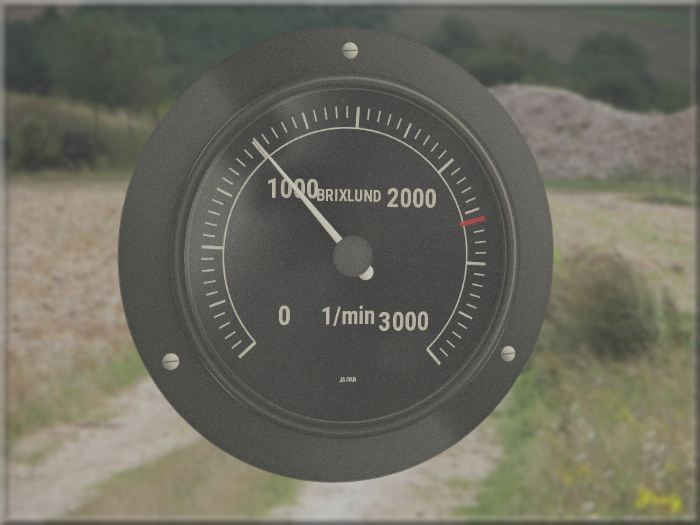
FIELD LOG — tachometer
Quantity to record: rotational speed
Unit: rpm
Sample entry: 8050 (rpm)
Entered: 1000 (rpm)
